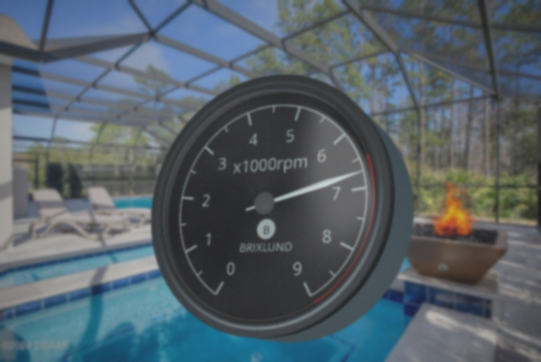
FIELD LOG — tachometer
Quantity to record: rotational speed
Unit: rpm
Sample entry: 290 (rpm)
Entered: 6750 (rpm)
